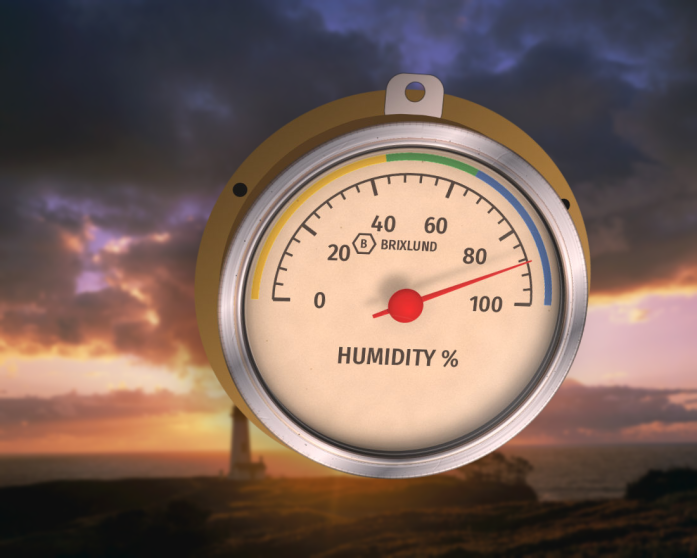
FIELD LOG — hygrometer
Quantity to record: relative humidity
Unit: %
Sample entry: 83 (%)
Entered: 88 (%)
